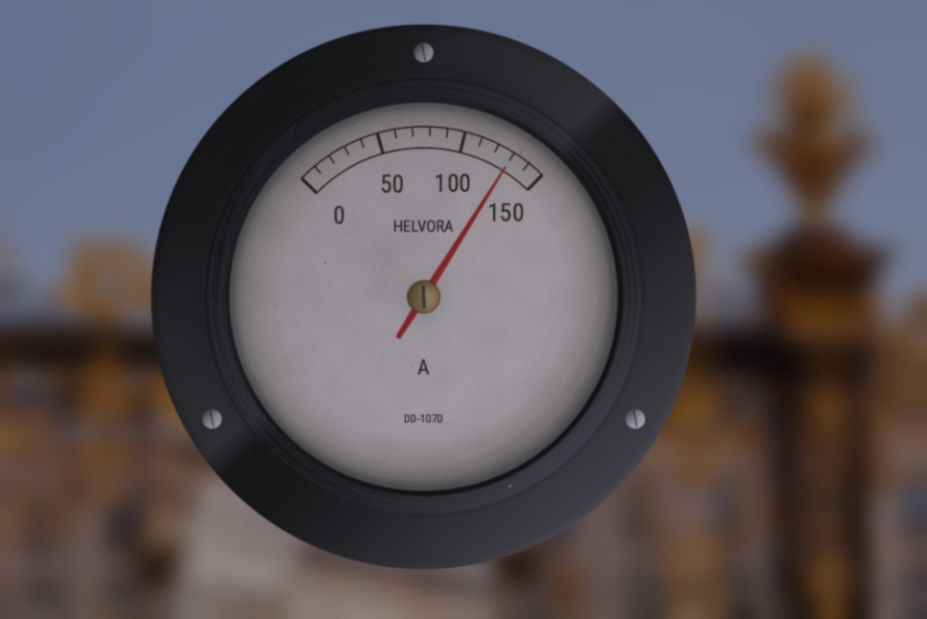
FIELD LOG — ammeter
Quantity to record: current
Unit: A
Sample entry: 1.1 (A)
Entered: 130 (A)
